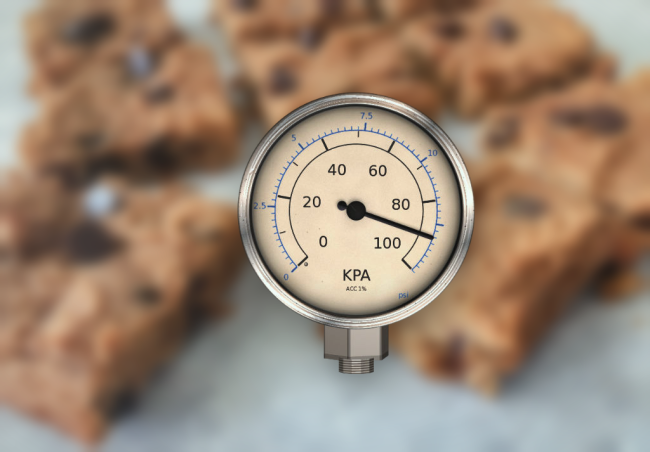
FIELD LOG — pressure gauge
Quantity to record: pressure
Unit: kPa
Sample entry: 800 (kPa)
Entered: 90 (kPa)
